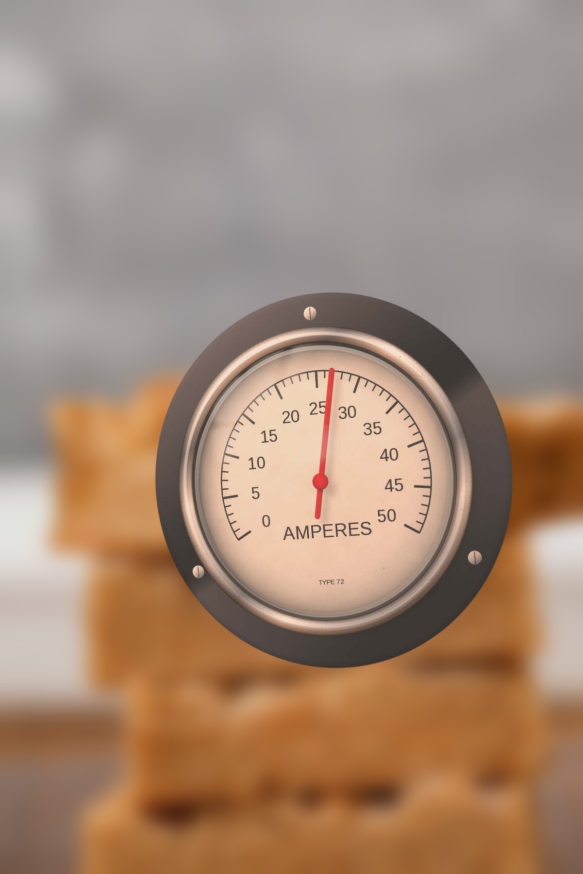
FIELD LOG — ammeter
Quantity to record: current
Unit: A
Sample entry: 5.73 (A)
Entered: 27 (A)
